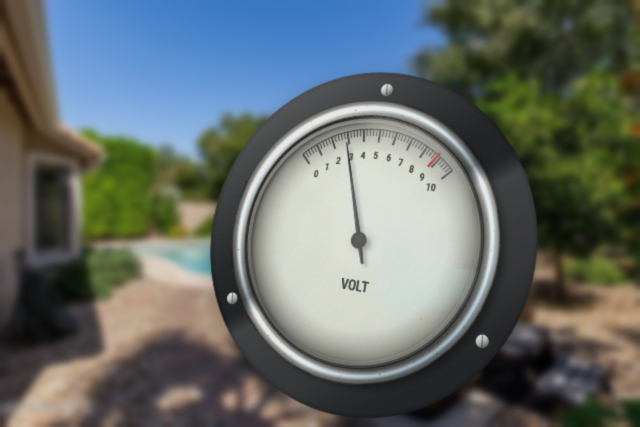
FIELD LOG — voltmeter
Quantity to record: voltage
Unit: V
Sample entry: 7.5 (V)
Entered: 3 (V)
